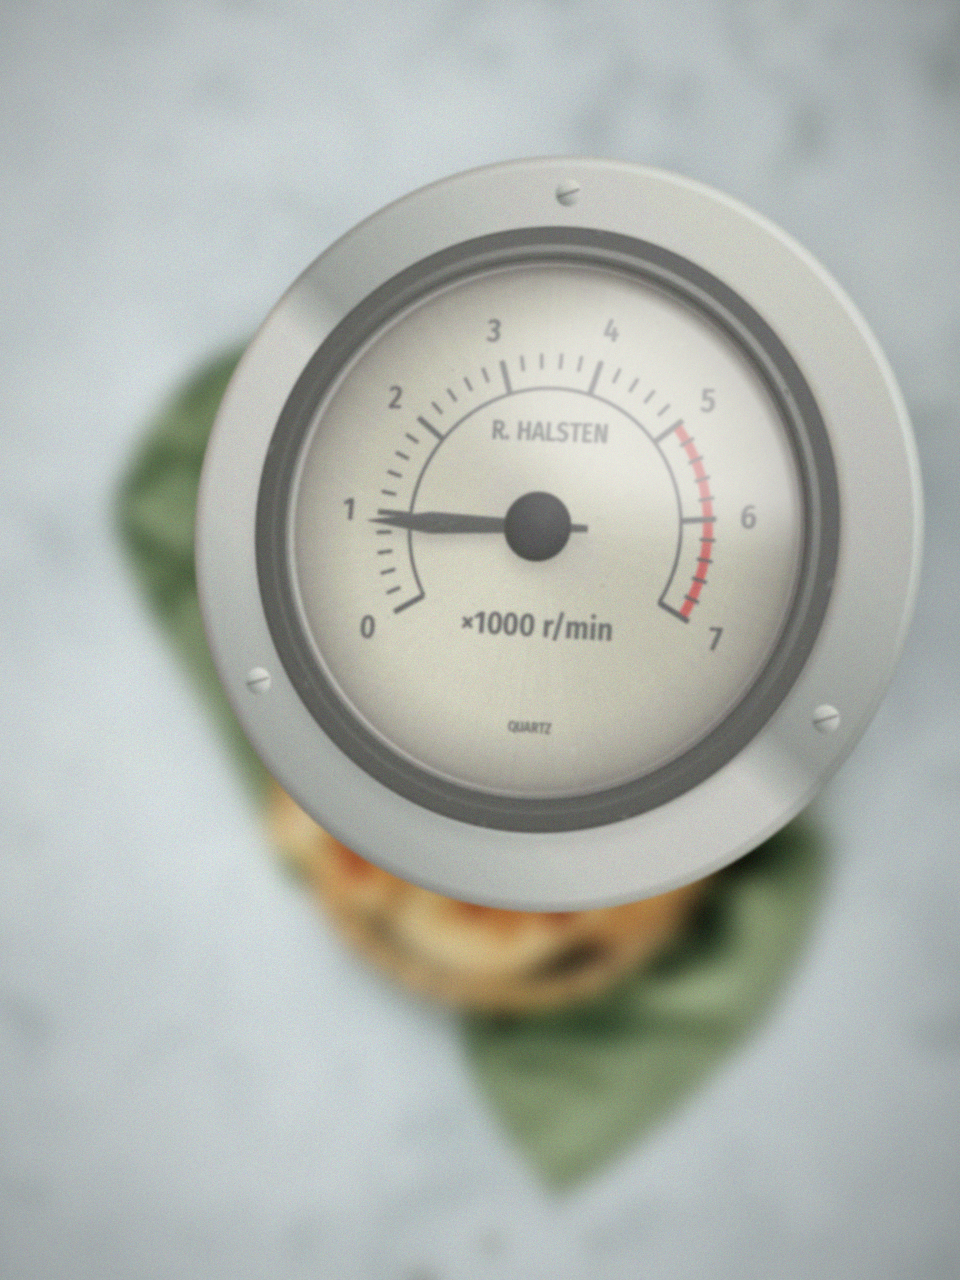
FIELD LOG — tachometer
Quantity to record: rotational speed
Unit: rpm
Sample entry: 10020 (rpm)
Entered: 900 (rpm)
